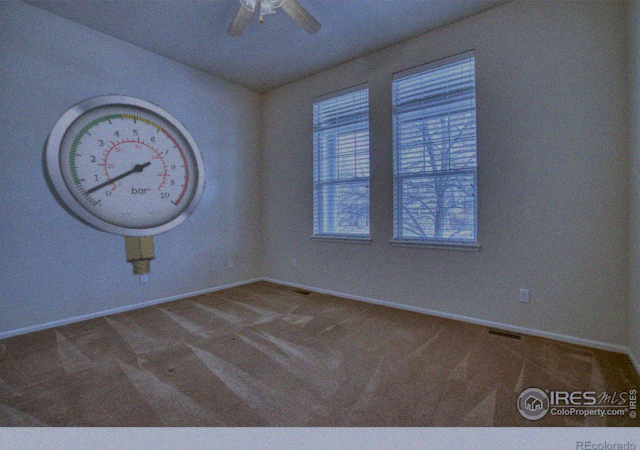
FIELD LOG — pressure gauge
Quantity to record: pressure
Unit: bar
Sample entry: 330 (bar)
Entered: 0.5 (bar)
